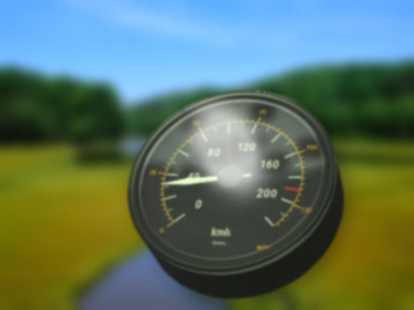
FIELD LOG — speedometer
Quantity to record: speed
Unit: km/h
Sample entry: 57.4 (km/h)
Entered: 30 (km/h)
